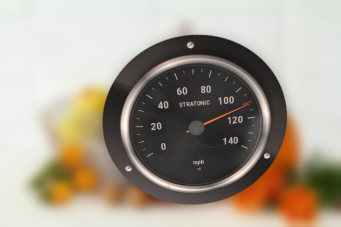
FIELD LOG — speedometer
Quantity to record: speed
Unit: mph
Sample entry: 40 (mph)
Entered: 110 (mph)
